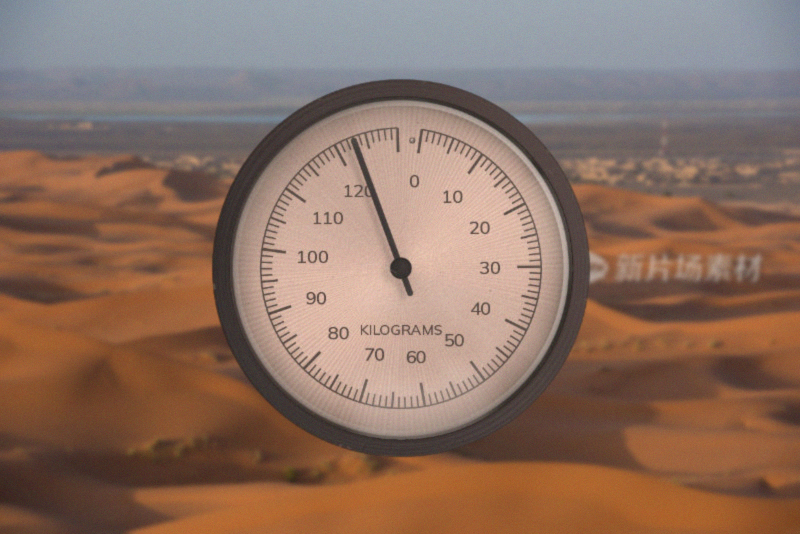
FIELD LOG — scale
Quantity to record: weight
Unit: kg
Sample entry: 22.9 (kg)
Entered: 123 (kg)
